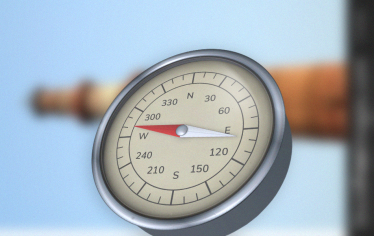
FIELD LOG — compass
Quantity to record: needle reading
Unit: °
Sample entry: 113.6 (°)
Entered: 280 (°)
